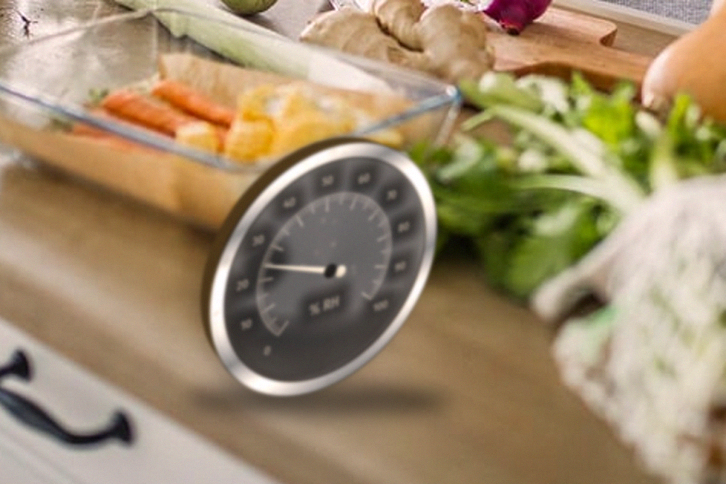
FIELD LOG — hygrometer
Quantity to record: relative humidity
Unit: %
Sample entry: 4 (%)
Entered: 25 (%)
